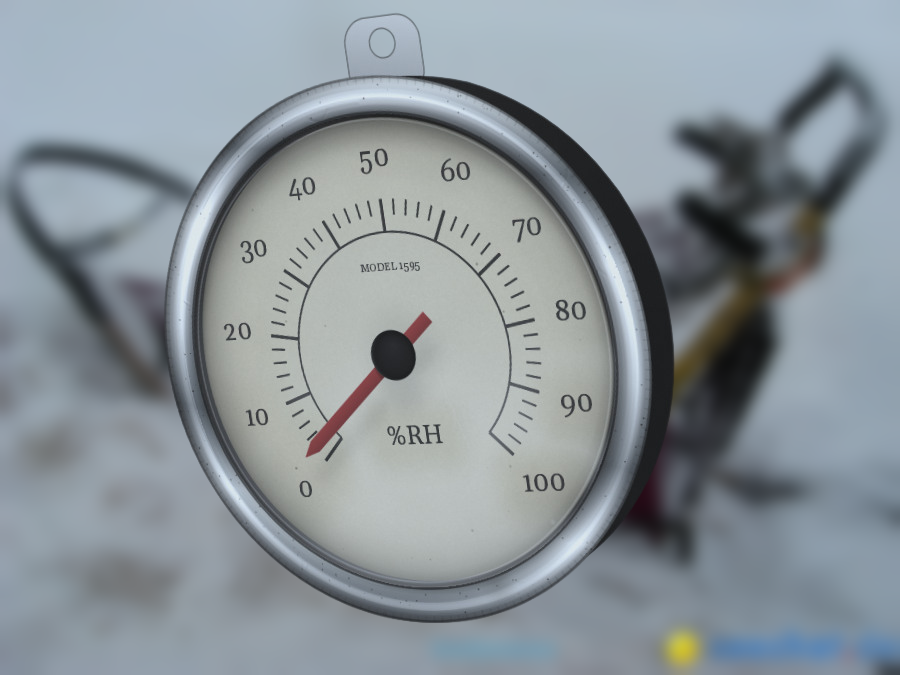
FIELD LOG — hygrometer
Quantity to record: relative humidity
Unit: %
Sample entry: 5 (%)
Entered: 2 (%)
